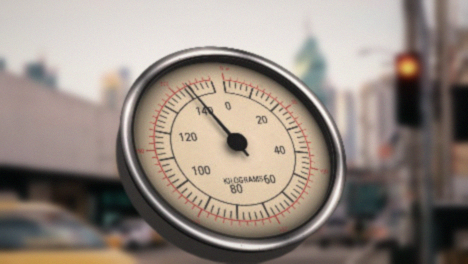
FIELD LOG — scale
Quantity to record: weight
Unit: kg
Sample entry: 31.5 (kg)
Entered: 140 (kg)
